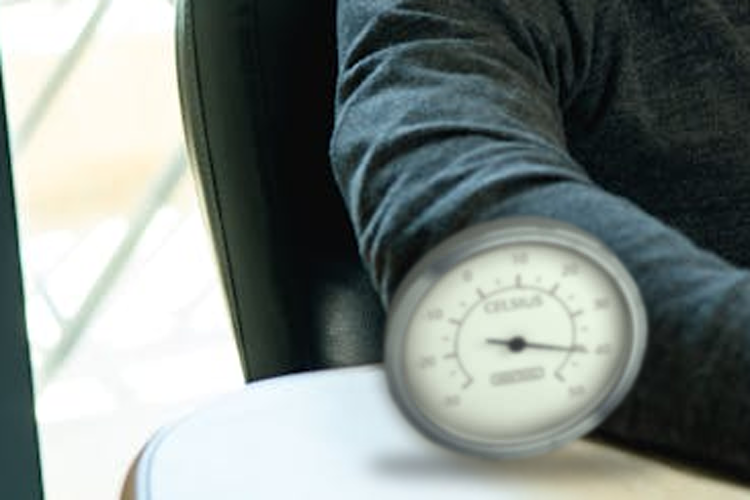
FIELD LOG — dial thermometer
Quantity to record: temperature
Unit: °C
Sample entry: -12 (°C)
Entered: 40 (°C)
